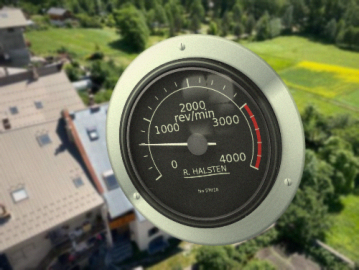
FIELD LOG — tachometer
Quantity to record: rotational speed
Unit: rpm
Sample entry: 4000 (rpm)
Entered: 600 (rpm)
